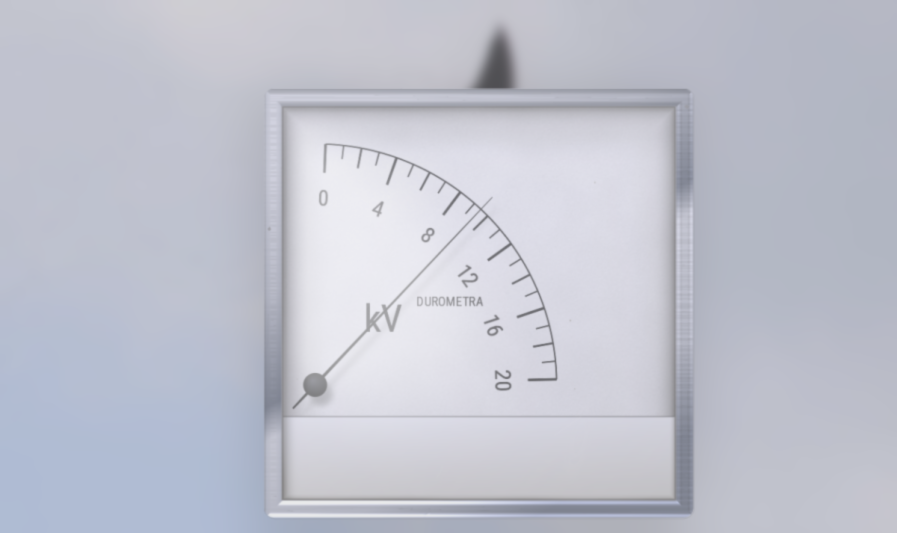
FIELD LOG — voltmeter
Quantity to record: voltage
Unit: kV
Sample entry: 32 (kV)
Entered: 9.5 (kV)
